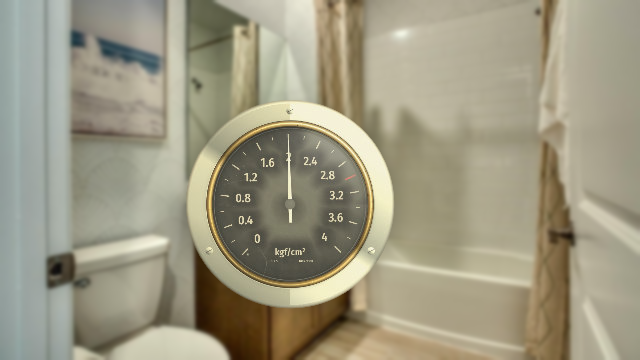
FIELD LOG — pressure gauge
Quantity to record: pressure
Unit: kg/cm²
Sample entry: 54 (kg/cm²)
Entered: 2 (kg/cm²)
